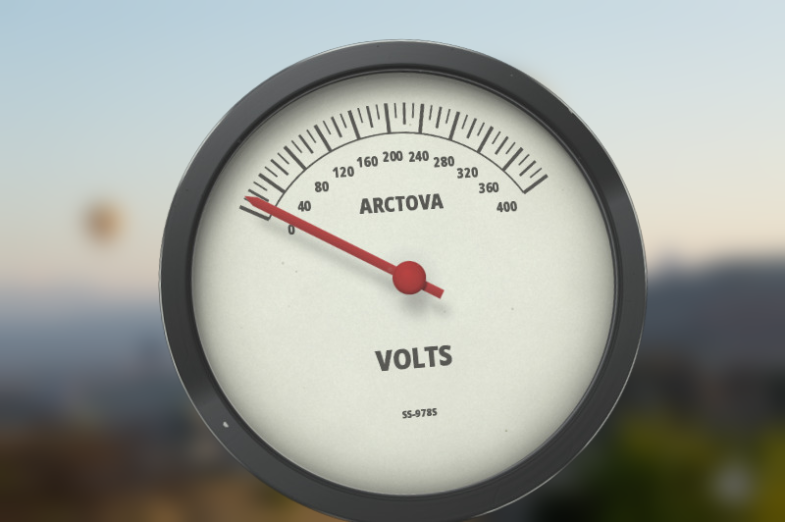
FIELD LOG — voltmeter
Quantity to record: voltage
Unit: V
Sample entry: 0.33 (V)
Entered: 10 (V)
